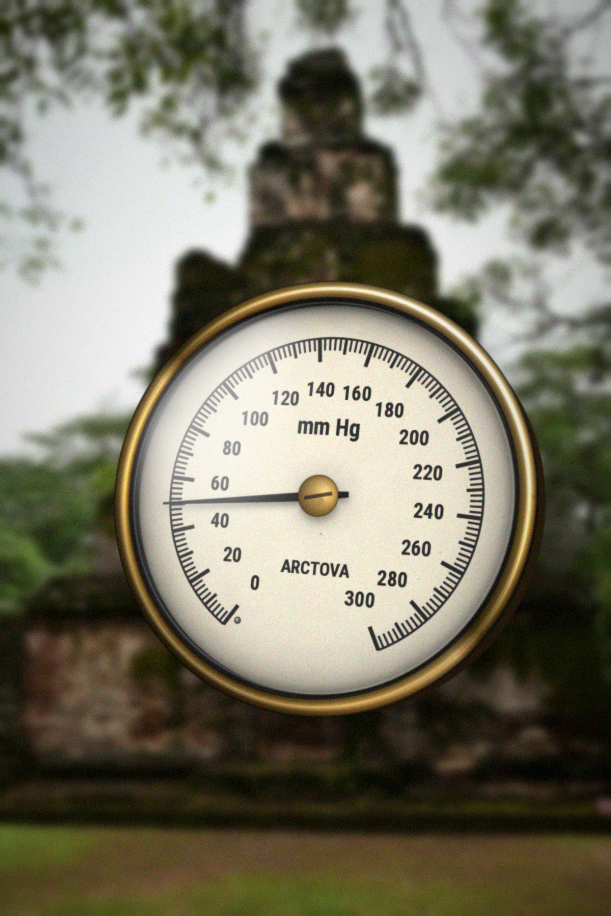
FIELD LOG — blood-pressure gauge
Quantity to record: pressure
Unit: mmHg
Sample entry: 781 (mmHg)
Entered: 50 (mmHg)
